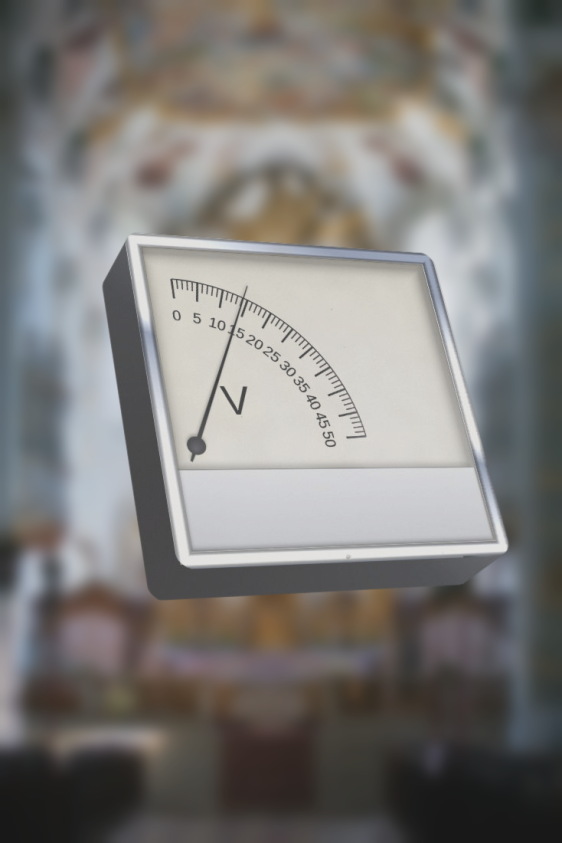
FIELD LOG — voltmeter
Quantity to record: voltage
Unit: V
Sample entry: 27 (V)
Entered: 14 (V)
